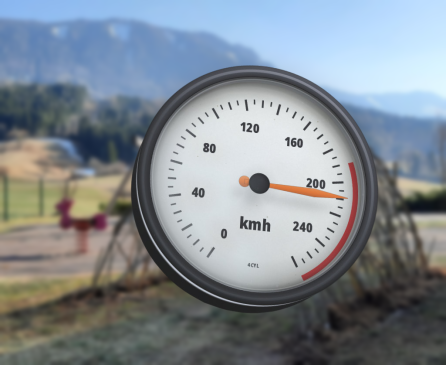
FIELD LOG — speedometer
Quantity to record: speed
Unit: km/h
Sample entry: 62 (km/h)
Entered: 210 (km/h)
